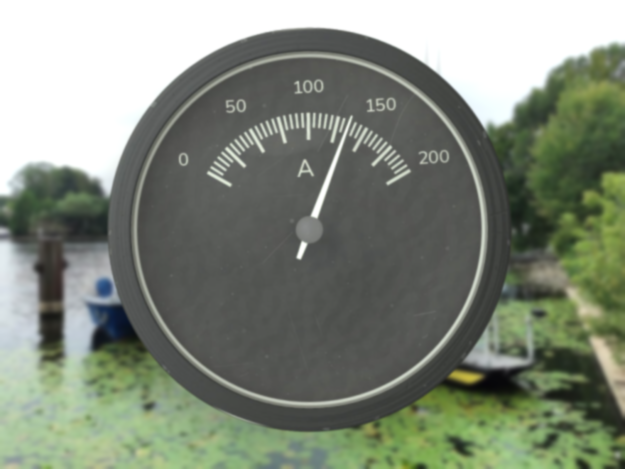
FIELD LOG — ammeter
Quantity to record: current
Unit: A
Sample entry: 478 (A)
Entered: 135 (A)
